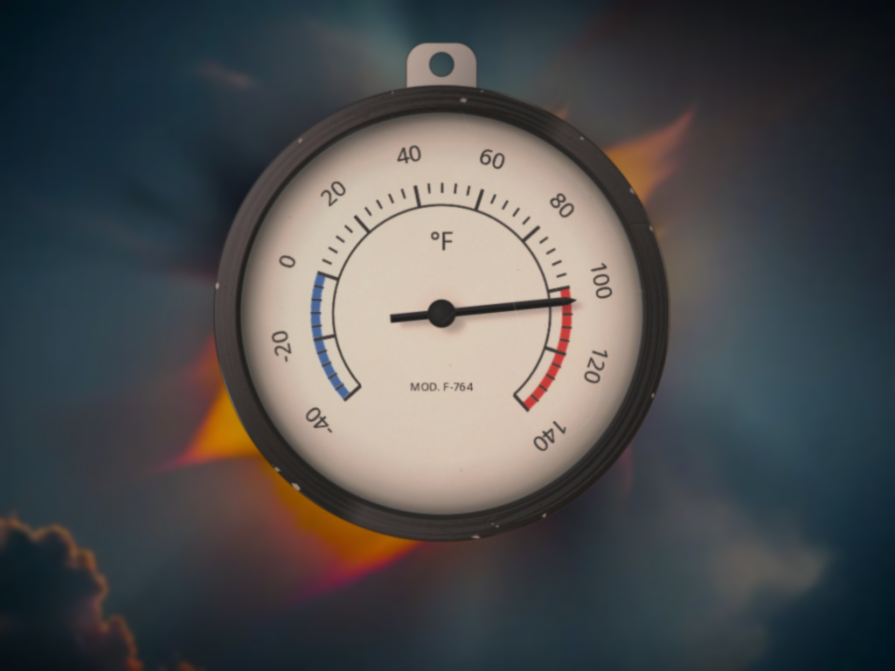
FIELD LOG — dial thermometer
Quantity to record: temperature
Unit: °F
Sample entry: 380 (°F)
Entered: 104 (°F)
